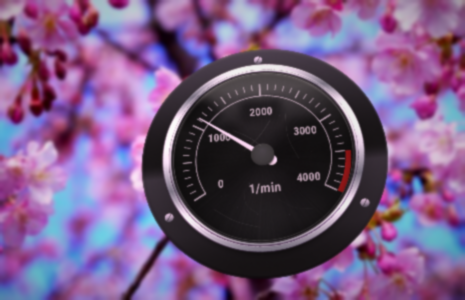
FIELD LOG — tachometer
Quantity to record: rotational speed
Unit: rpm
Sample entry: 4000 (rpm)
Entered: 1100 (rpm)
